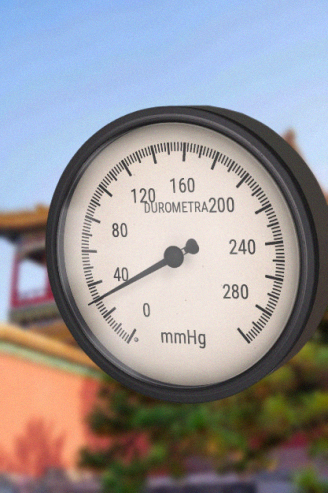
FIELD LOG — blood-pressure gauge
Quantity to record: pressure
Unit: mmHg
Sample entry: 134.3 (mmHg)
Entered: 30 (mmHg)
